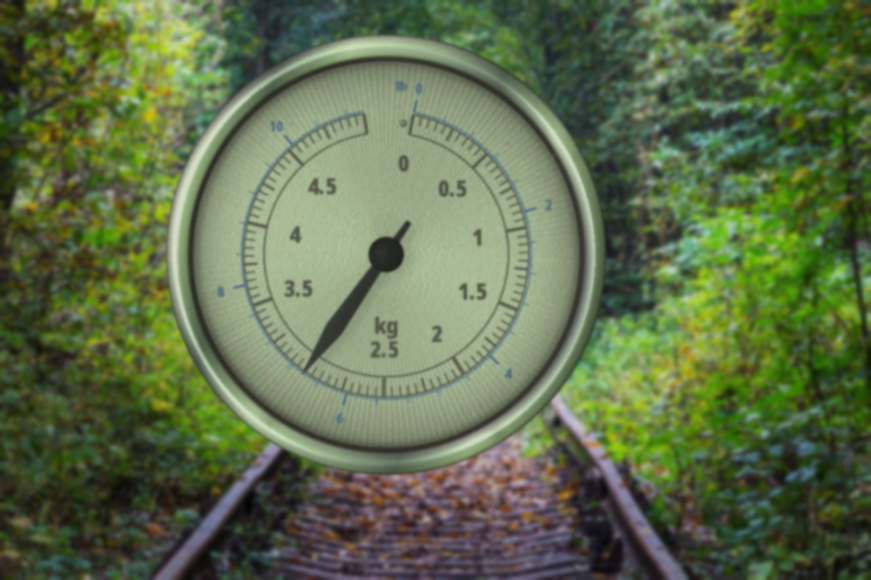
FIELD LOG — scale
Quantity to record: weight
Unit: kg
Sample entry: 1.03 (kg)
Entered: 3 (kg)
